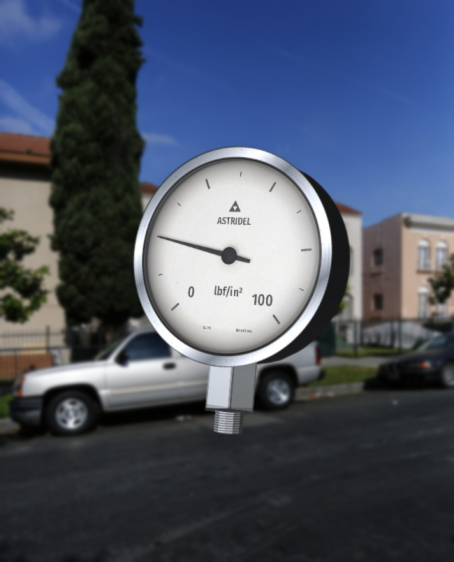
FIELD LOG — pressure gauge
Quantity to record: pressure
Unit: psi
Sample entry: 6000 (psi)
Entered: 20 (psi)
